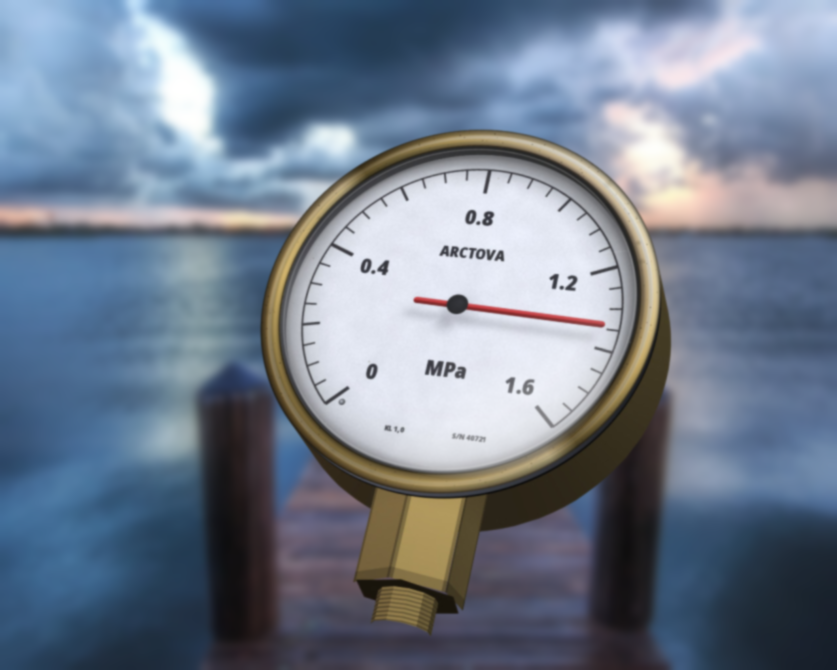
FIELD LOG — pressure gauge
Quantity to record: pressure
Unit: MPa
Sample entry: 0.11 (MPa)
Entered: 1.35 (MPa)
